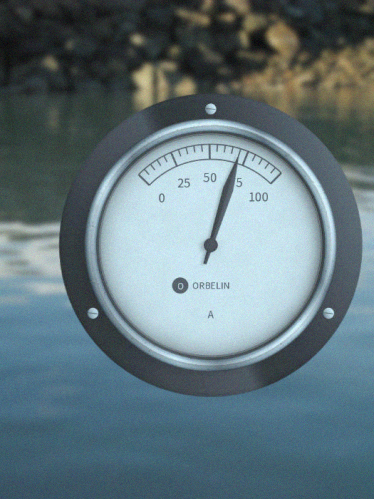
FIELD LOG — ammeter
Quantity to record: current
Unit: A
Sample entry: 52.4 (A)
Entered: 70 (A)
